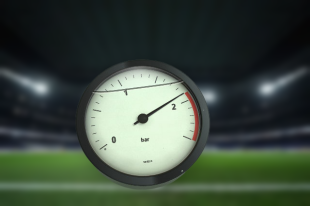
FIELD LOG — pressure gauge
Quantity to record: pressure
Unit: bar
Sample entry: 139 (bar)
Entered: 1.9 (bar)
